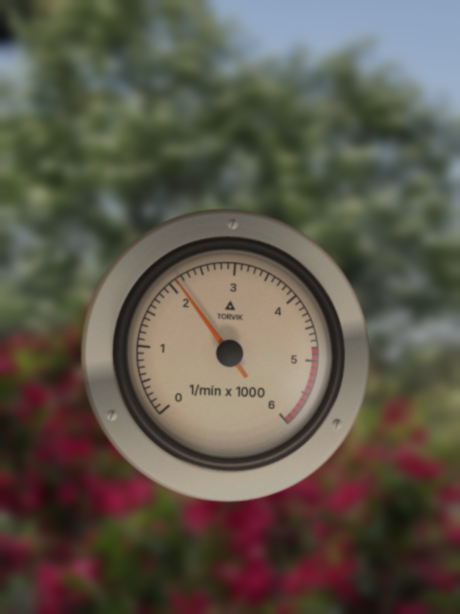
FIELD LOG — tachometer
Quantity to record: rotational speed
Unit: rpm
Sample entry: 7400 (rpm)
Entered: 2100 (rpm)
